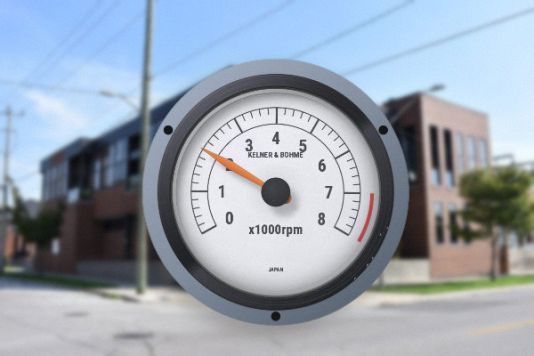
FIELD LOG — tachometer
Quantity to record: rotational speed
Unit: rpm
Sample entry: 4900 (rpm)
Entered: 2000 (rpm)
